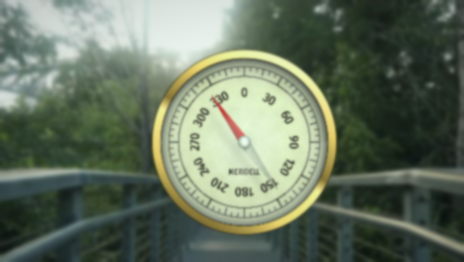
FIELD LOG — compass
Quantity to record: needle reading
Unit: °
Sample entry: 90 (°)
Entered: 325 (°)
